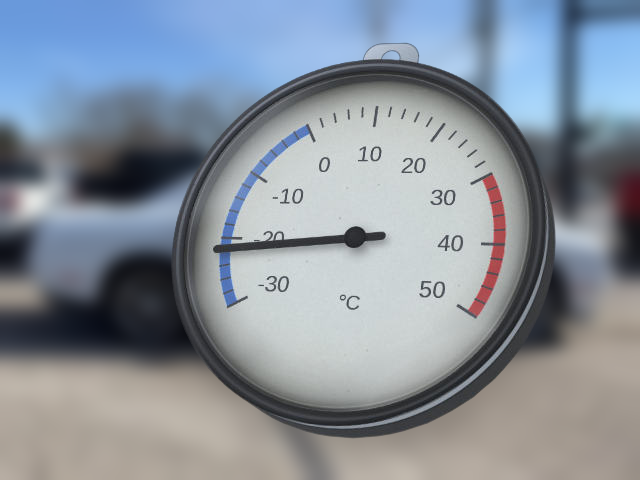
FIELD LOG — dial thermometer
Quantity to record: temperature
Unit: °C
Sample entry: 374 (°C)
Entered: -22 (°C)
